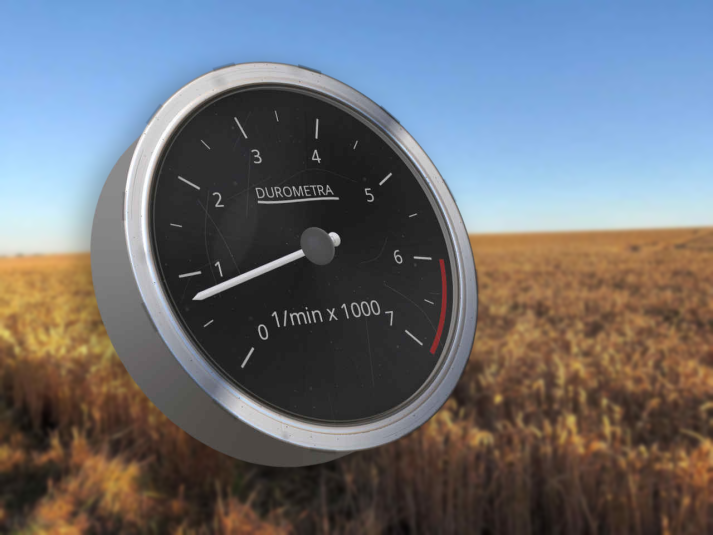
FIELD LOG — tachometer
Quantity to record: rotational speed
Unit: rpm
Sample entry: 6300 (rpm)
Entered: 750 (rpm)
